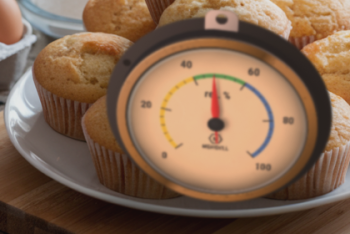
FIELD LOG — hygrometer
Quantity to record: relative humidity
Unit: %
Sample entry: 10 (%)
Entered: 48 (%)
